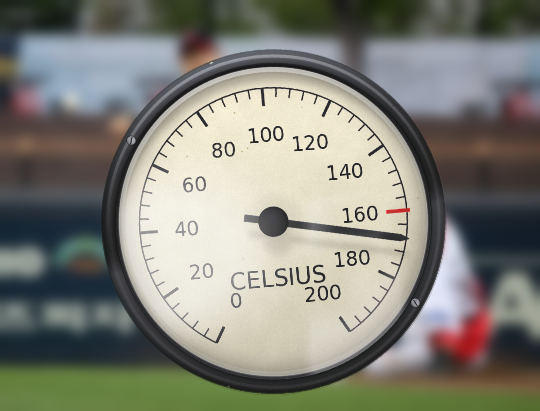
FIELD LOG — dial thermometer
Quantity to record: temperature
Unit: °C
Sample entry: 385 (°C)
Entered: 168 (°C)
